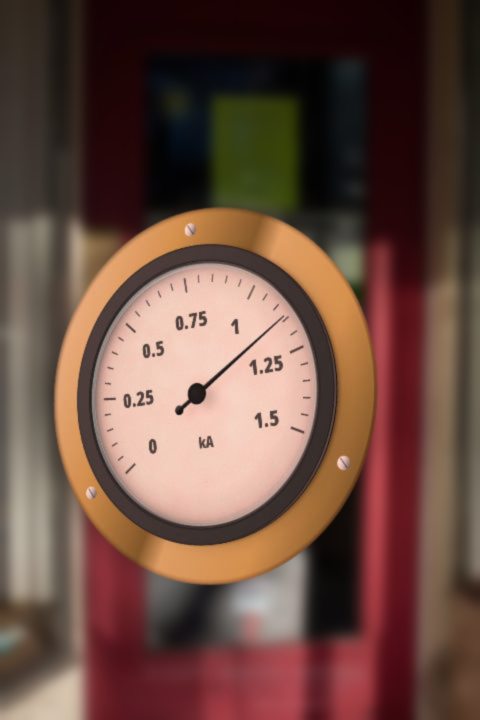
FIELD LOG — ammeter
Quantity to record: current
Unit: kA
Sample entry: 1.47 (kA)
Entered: 1.15 (kA)
